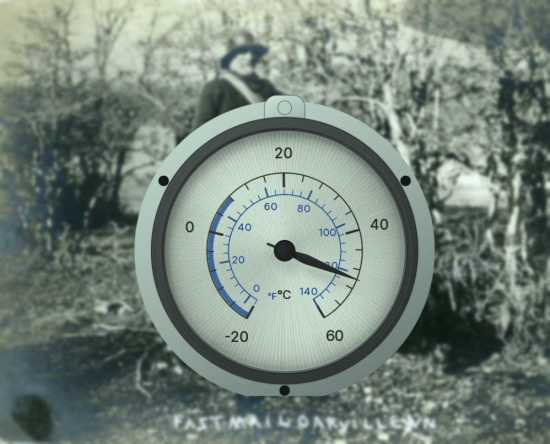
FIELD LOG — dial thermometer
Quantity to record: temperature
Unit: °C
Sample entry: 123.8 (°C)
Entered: 50 (°C)
